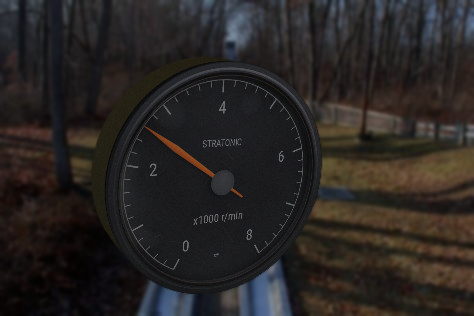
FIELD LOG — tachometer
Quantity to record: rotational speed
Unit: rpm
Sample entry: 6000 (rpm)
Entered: 2600 (rpm)
